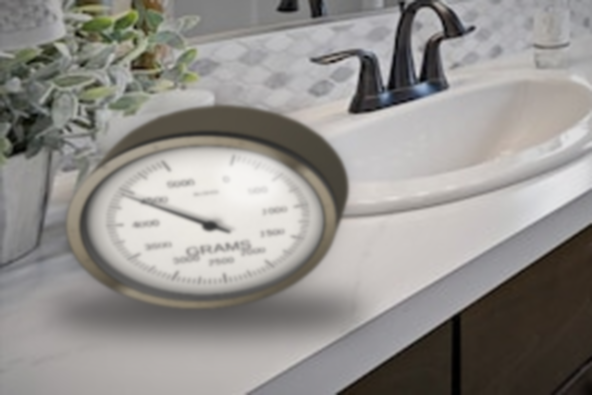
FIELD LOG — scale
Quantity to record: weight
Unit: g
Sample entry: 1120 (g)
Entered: 4500 (g)
